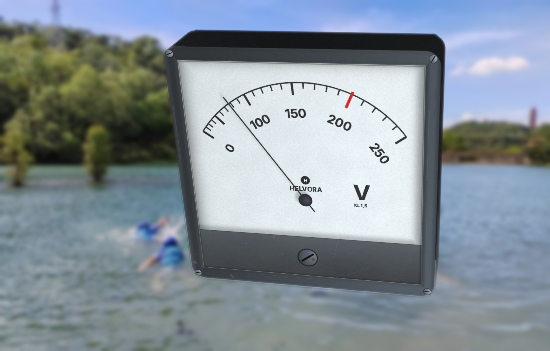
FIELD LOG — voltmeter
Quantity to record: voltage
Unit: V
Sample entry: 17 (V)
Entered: 80 (V)
